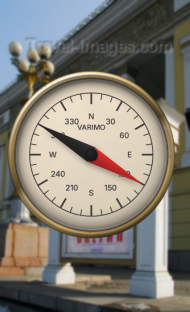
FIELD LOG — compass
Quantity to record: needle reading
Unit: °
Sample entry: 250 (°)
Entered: 120 (°)
